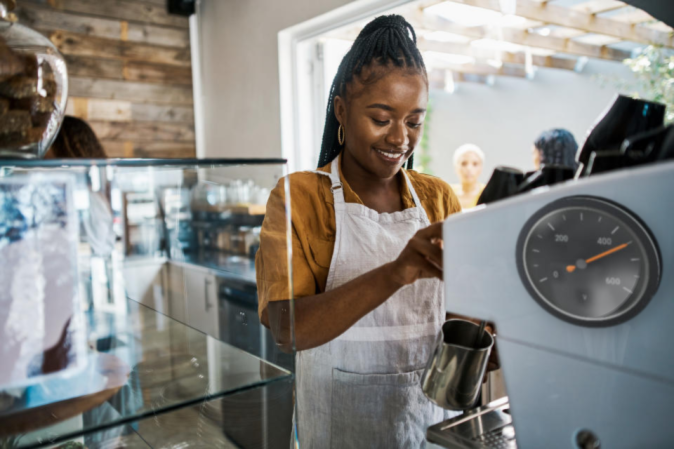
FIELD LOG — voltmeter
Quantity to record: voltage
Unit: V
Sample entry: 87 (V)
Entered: 450 (V)
